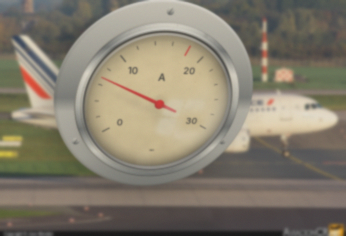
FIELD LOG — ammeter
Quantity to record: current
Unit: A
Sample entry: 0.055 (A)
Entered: 7 (A)
